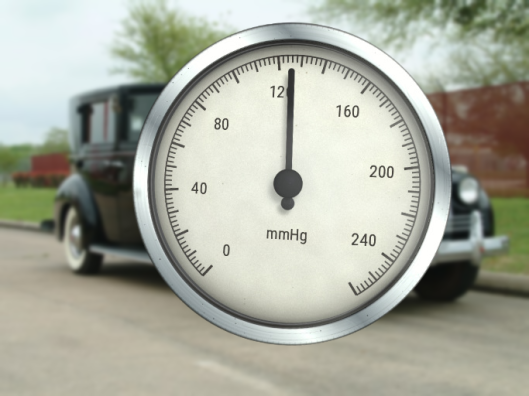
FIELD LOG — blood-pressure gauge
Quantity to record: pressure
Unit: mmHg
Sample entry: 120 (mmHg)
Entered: 126 (mmHg)
